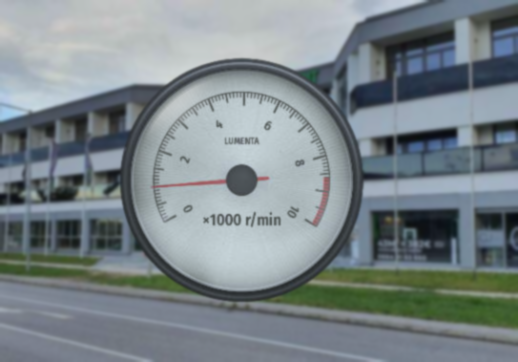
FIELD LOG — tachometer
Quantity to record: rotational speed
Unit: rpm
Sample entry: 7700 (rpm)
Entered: 1000 (rpm)
